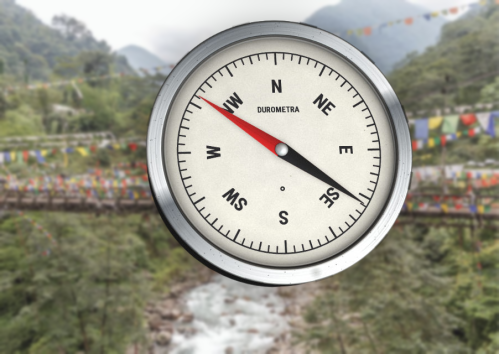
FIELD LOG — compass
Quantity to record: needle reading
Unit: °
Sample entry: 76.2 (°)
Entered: 305 (°)
